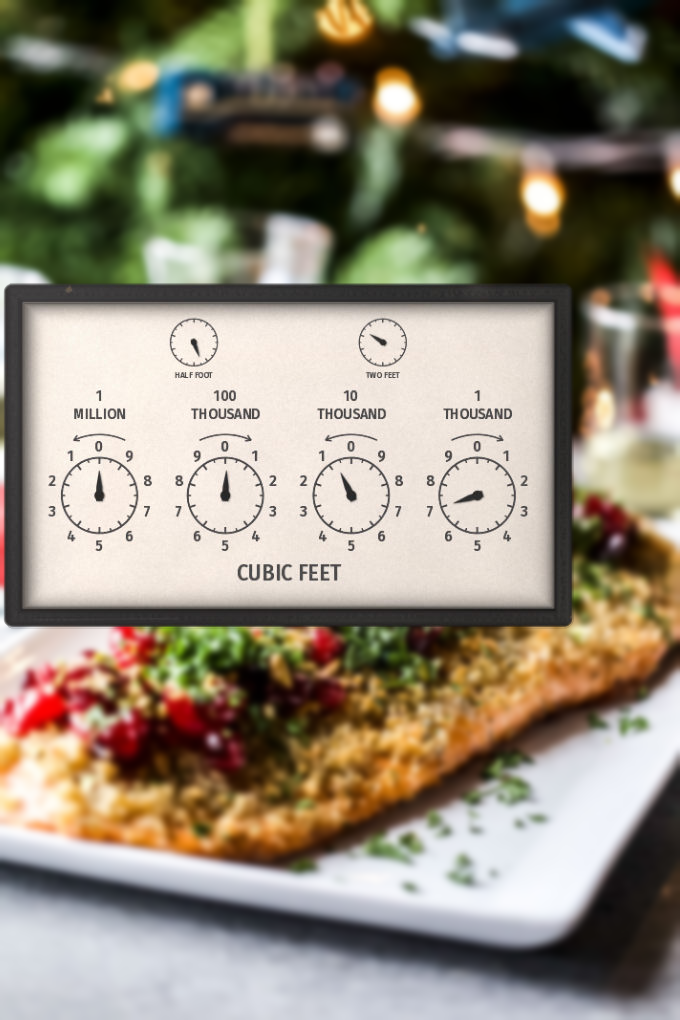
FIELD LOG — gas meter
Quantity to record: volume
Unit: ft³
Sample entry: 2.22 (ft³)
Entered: 700 (ft³)
